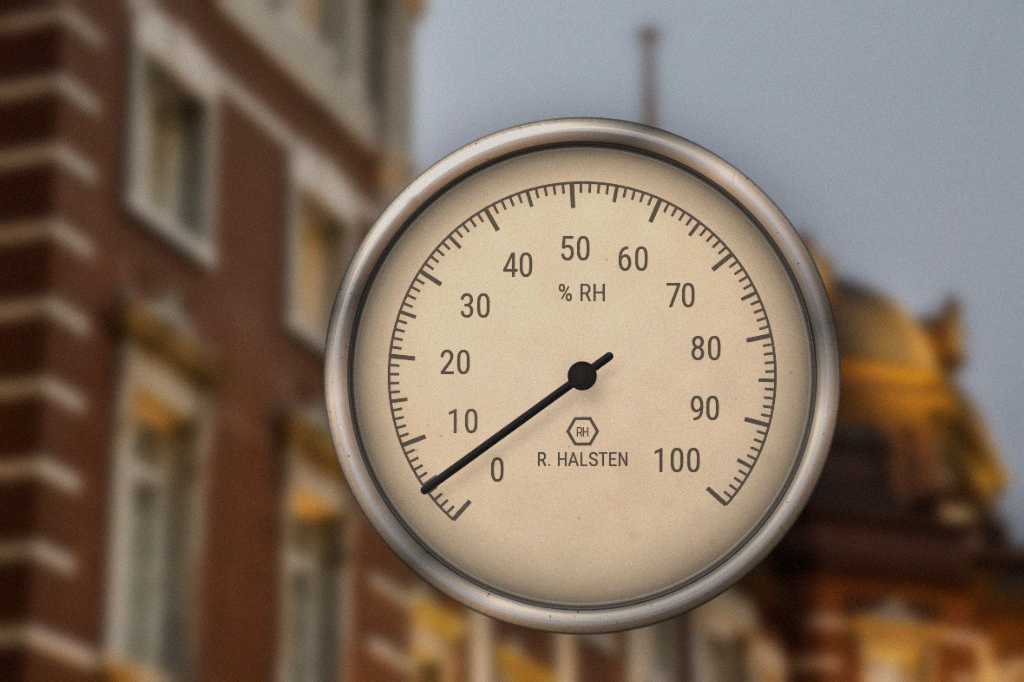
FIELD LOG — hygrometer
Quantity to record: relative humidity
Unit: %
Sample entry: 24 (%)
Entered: 4.5 (%)
